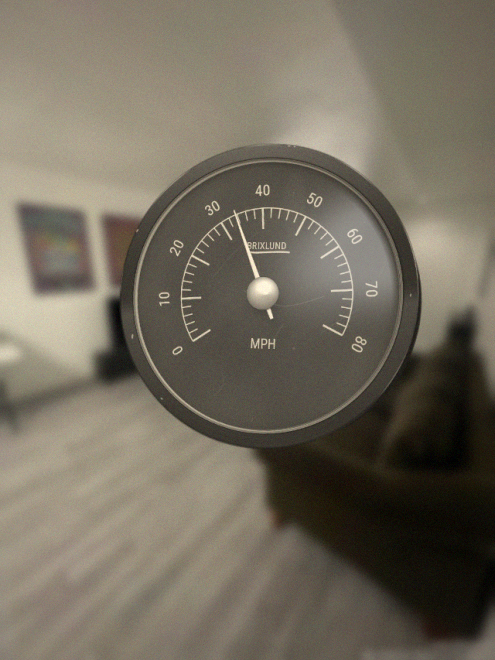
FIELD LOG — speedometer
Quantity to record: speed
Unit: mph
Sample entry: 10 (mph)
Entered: 34 (mph)
